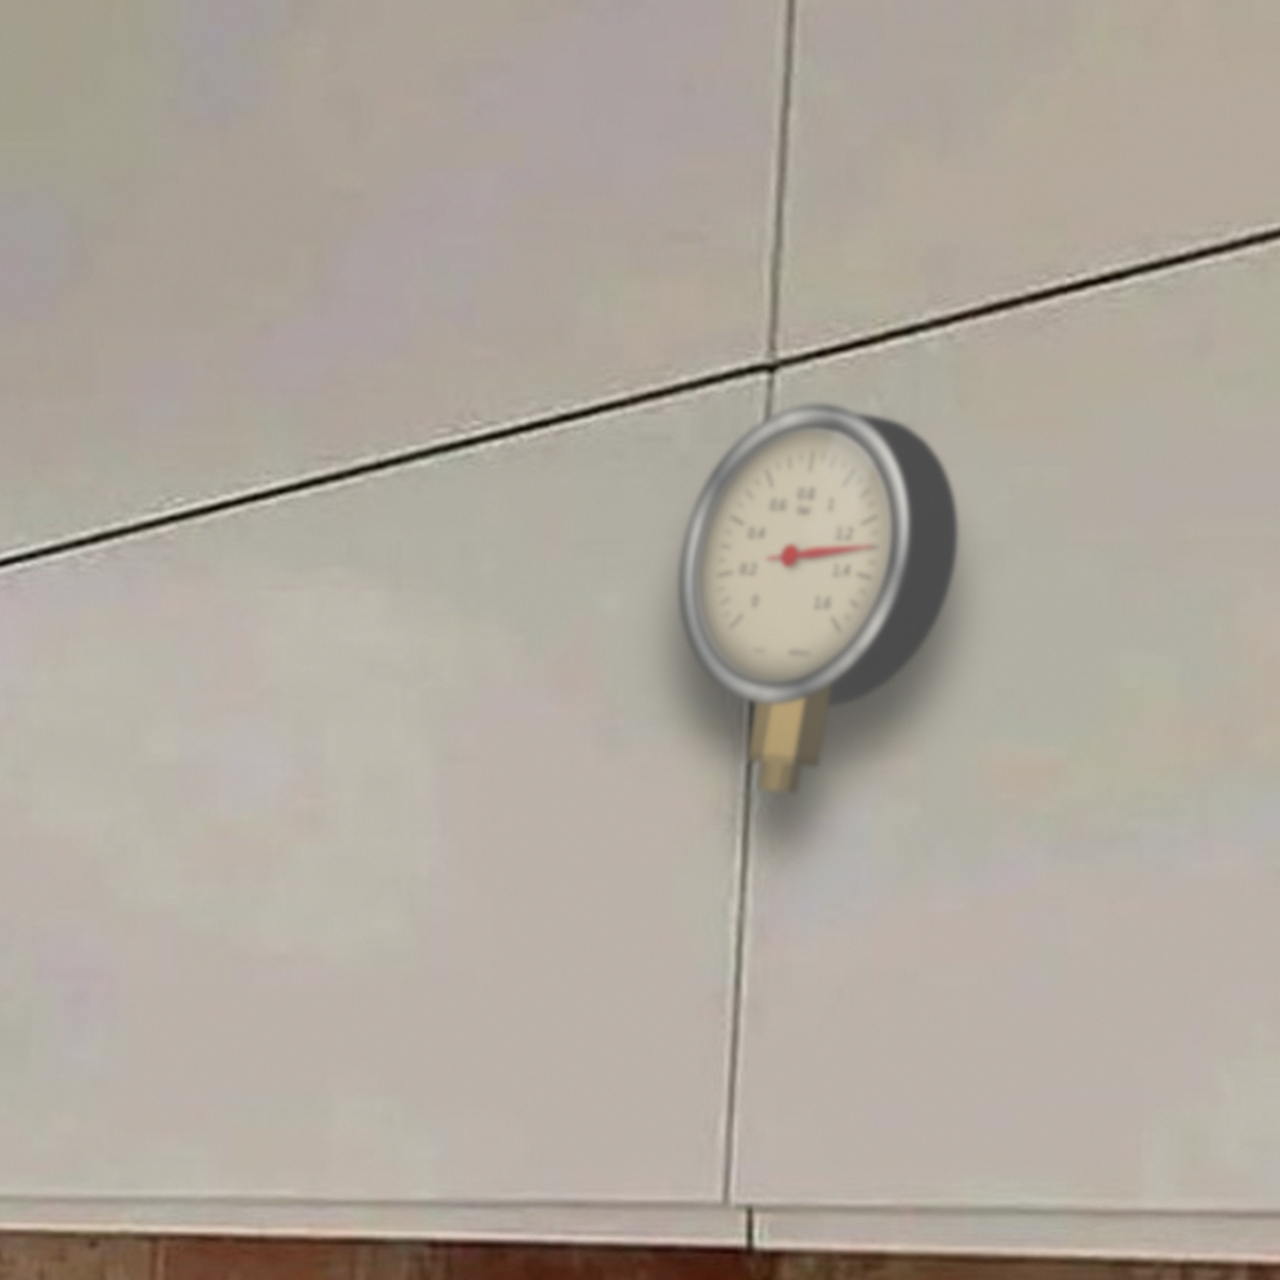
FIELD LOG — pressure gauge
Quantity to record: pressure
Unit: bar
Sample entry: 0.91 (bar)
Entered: 1.3 (bar)
